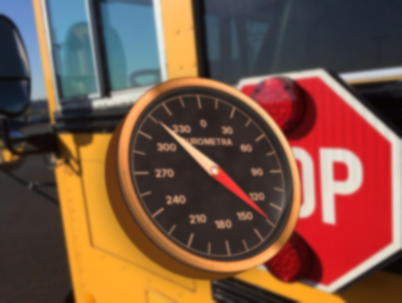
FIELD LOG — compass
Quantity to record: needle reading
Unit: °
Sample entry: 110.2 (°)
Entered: 135 (°)
